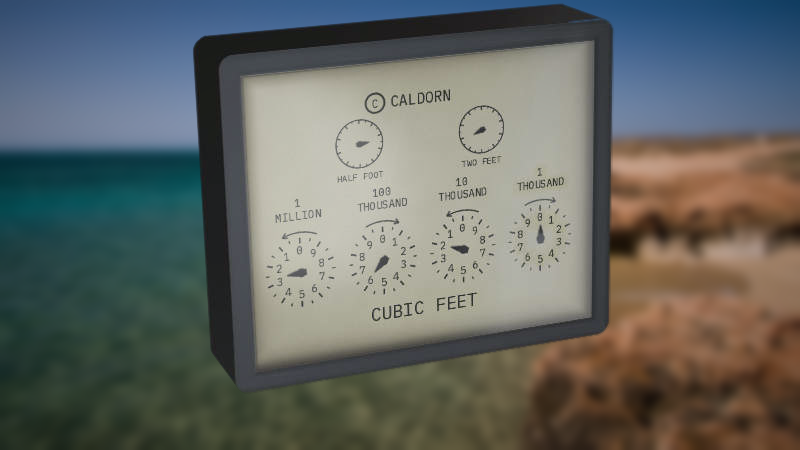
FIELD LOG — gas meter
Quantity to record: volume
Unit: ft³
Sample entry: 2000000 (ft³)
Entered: 262000 (ft³)
